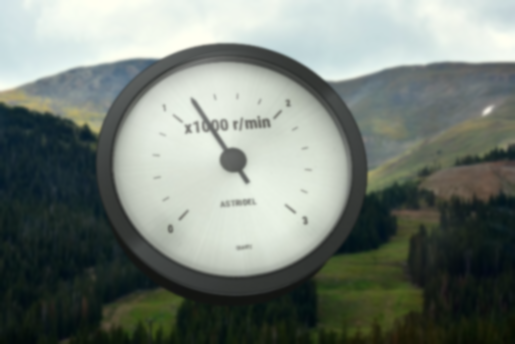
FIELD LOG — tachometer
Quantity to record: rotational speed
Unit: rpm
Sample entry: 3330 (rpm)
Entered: 1200 (rpm)
